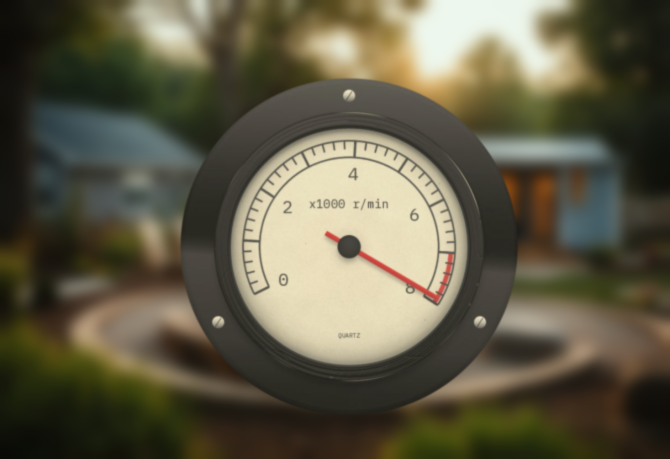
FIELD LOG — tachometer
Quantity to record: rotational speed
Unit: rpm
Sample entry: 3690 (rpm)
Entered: 7900 (rpm)
